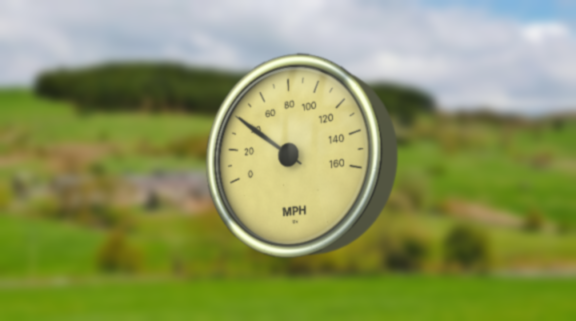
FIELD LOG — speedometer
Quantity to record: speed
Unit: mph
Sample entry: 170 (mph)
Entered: 40 (mph)
